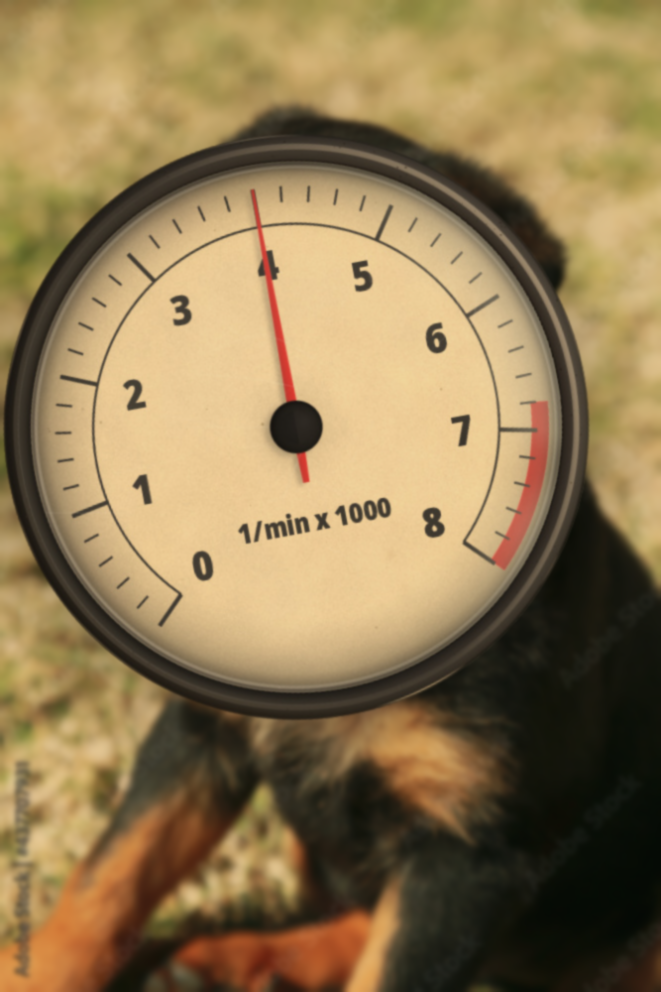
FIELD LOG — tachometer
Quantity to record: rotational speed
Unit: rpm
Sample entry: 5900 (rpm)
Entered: 4000 (rpm)
